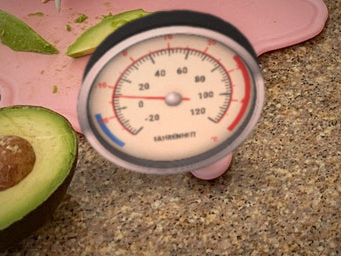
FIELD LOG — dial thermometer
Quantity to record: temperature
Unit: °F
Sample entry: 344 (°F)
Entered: 10 (°F)
